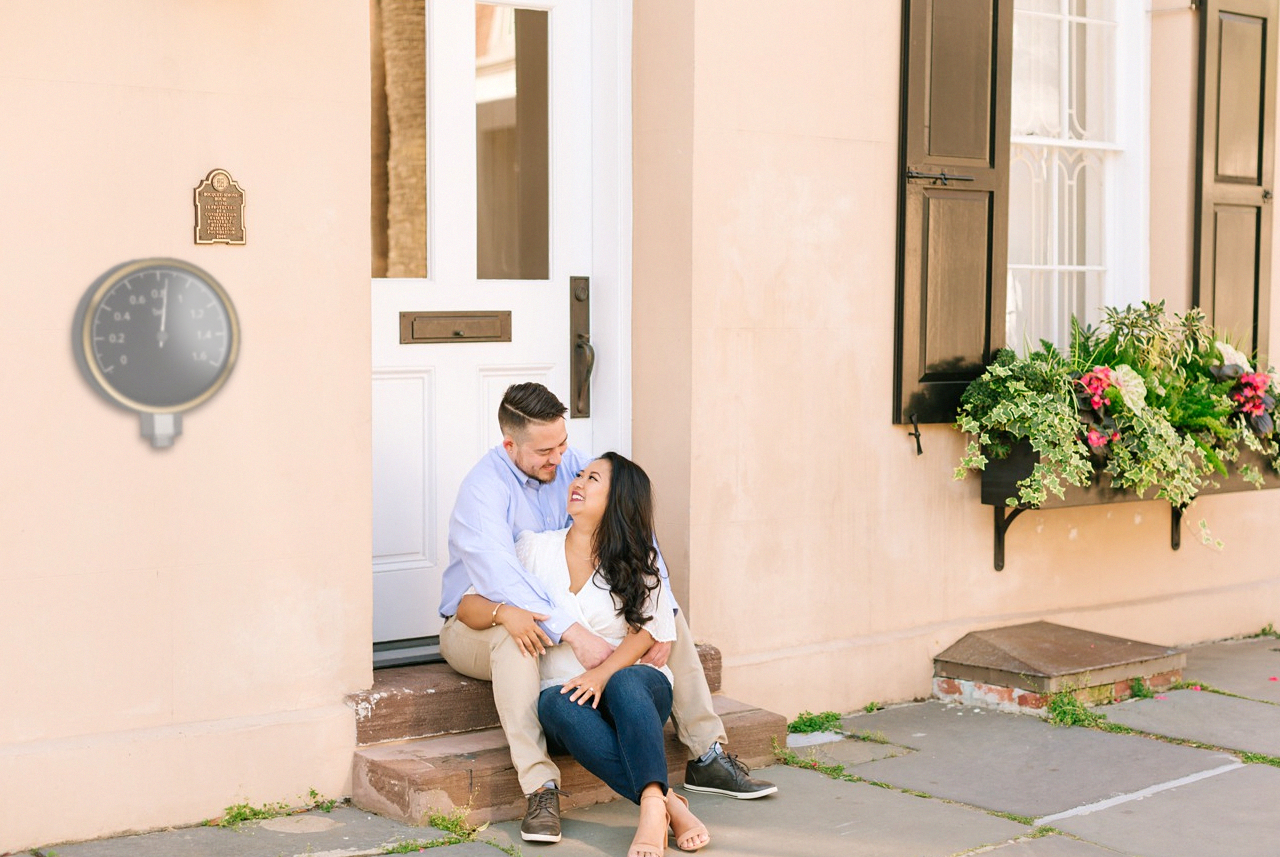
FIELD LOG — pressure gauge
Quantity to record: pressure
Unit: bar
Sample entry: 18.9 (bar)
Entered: 0.85 (bar)
